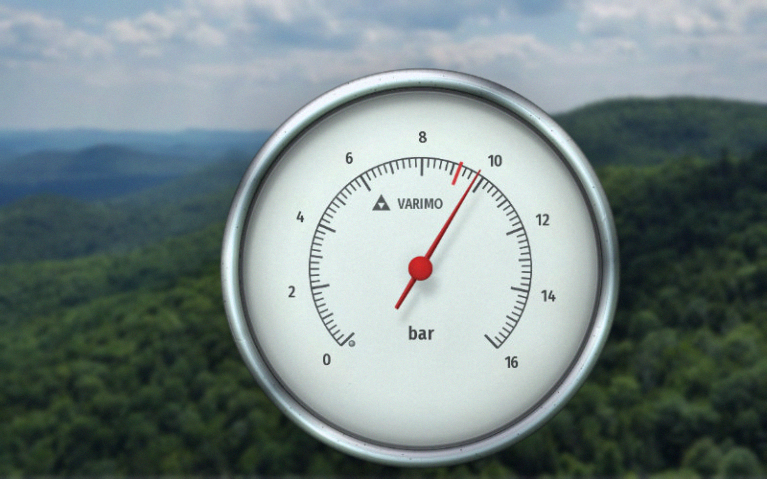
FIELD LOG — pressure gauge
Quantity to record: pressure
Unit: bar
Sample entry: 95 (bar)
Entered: 9.8 (bar)
